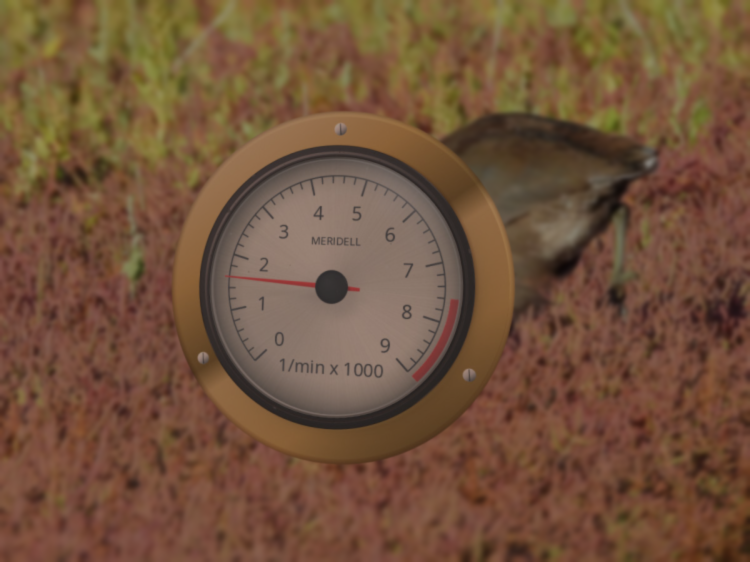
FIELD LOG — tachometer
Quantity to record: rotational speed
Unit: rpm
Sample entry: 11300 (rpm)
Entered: 1600 (rpm)
